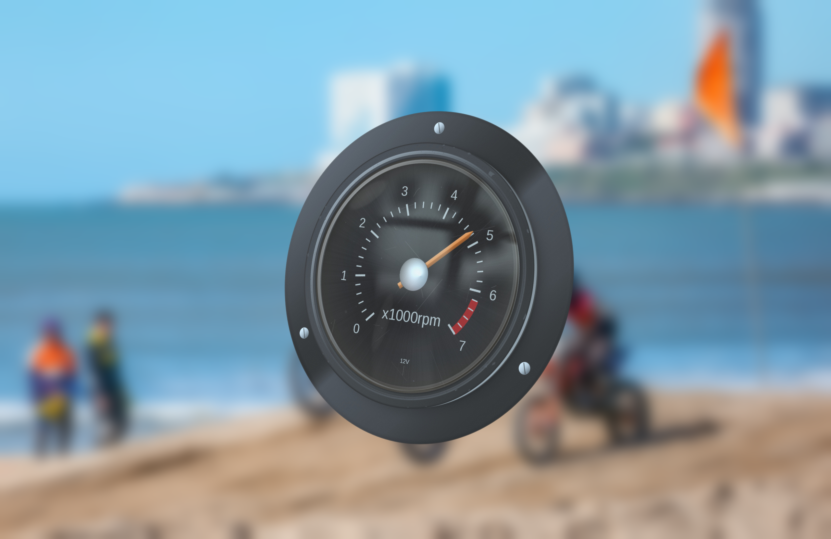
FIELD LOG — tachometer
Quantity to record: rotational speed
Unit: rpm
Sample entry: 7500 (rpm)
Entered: 4800 (rpm)
